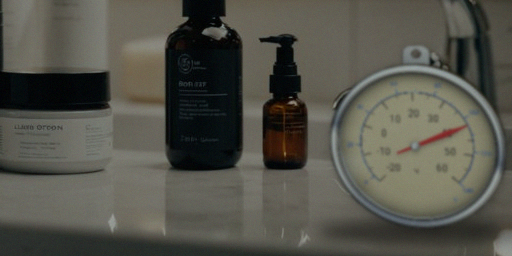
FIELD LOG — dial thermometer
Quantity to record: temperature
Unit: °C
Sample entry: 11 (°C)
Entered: 40 (°C)
